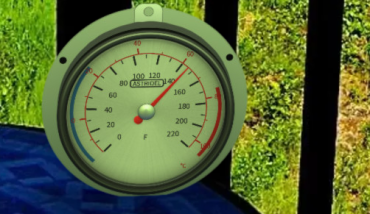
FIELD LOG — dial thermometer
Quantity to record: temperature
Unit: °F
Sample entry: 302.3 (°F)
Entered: 145 (°F)
